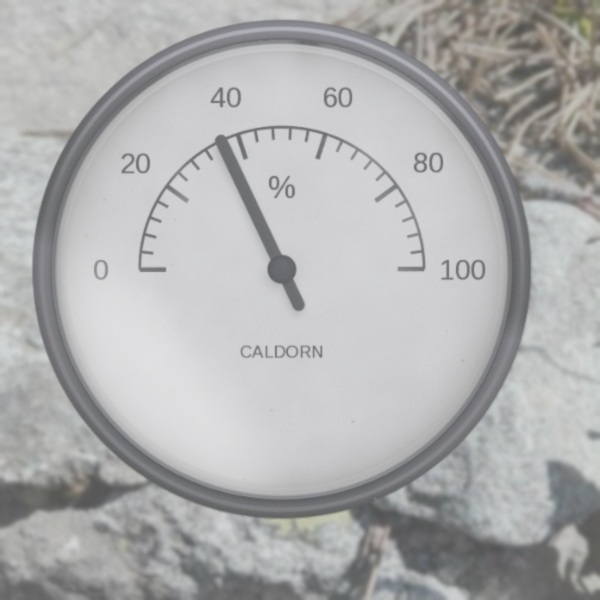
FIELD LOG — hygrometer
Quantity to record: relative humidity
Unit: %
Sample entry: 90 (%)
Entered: 36 (%)
